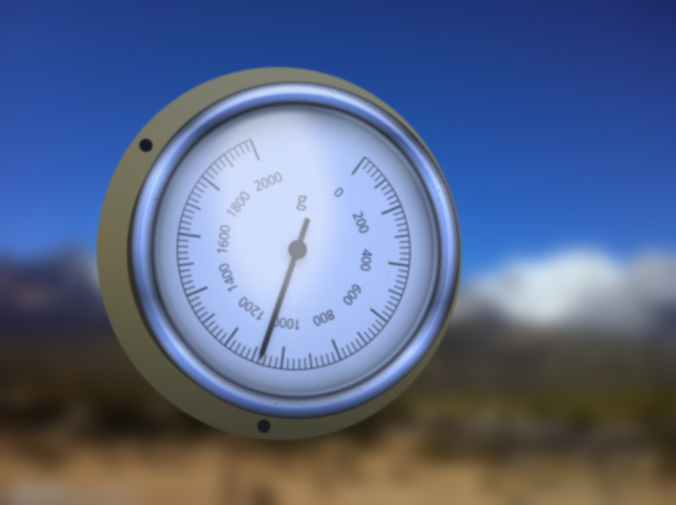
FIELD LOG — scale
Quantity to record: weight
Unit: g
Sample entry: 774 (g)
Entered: 1080 (g)
